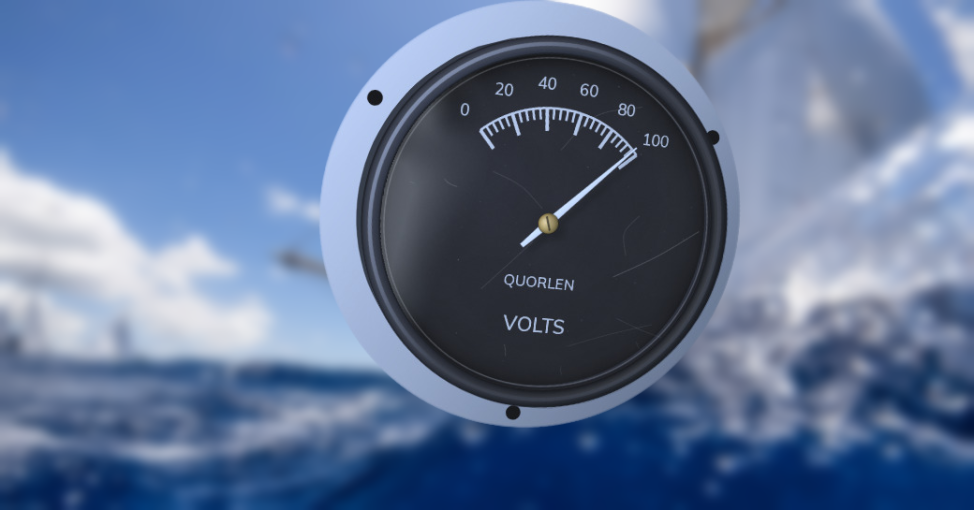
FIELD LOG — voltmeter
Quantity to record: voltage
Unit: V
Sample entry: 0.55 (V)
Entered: 96 (V)
